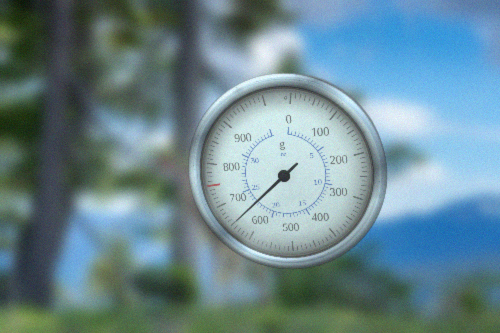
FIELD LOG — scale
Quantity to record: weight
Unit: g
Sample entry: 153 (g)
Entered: 650 (g)
